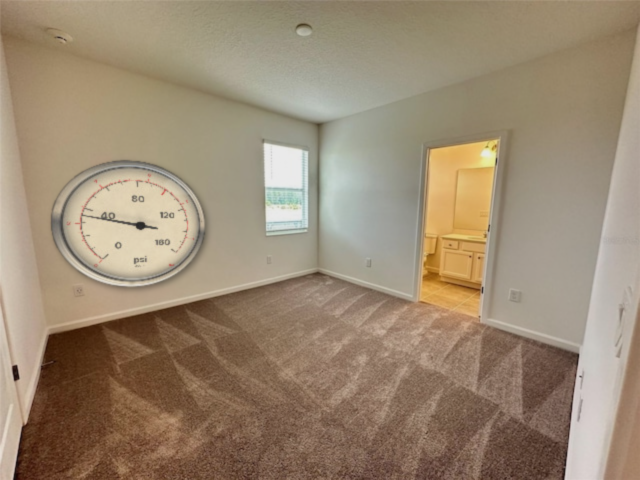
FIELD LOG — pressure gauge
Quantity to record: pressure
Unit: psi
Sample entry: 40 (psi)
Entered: 35 (psi)
